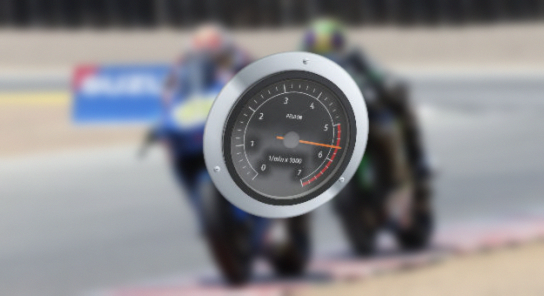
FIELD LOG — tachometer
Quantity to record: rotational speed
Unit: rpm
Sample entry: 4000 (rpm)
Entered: 5600 (rpm)
